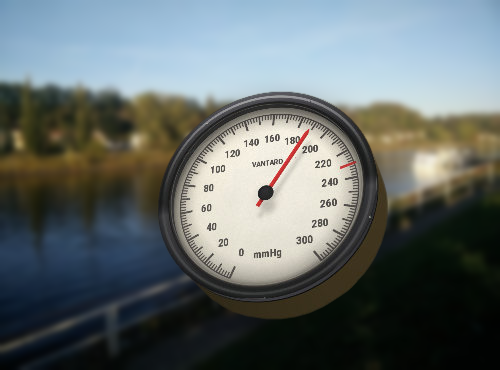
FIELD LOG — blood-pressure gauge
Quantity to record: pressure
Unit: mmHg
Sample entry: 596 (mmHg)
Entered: 190 (mmHg)
